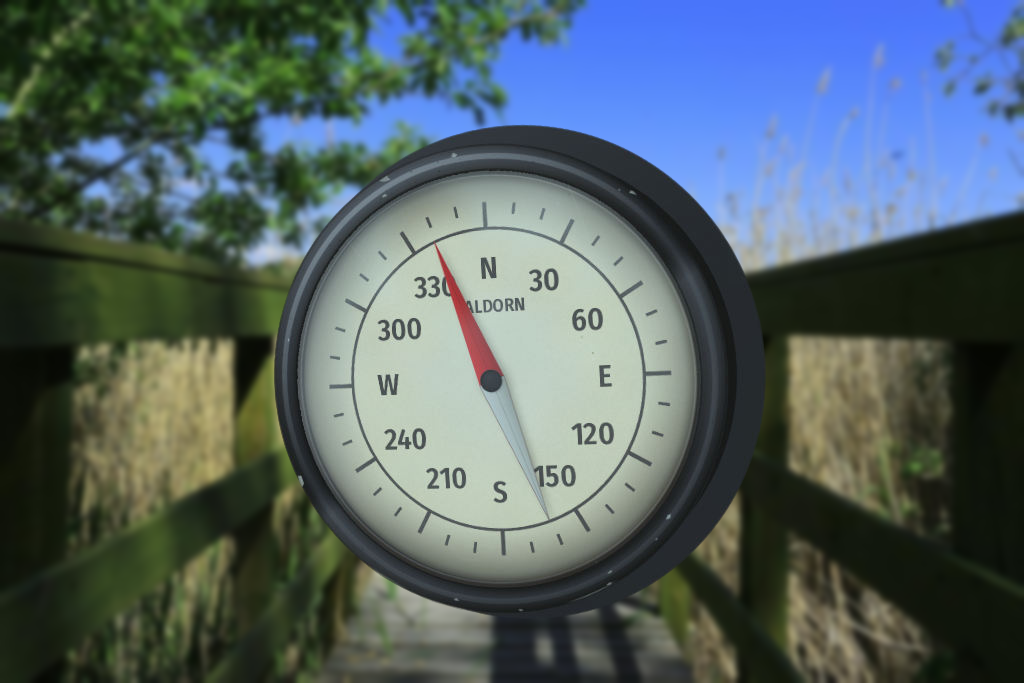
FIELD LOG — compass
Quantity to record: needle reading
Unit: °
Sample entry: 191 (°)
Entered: 340 (°)
